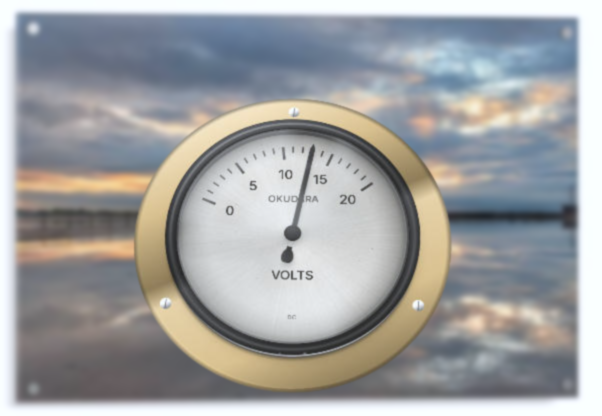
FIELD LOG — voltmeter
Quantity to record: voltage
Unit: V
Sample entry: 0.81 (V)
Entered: 13 (V)
